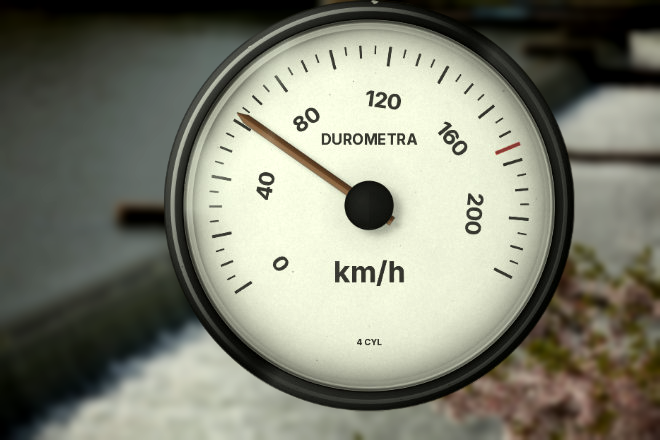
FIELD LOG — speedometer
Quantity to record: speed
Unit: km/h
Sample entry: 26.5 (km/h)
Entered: 62.5 (km/h)
